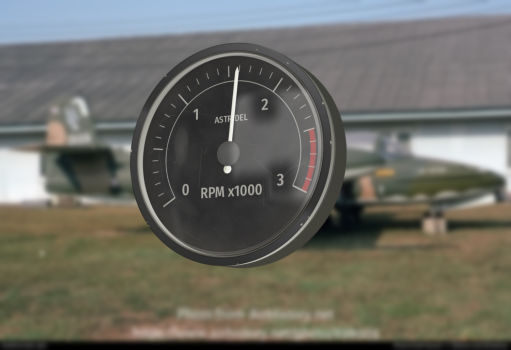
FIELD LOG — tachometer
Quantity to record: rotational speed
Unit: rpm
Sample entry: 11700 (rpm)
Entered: 1600 (rpm)
